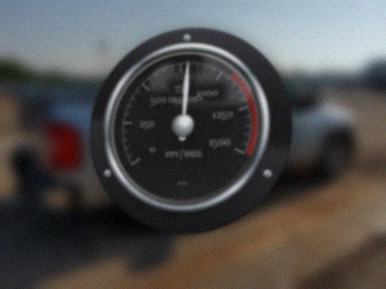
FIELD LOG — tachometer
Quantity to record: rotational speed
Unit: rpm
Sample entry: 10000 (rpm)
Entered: 800 (rpm)
